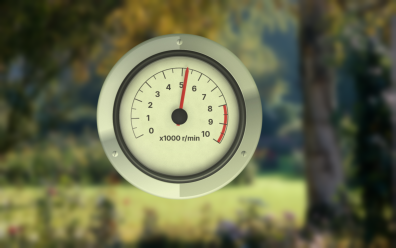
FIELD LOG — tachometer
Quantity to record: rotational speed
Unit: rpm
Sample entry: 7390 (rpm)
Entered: 5250 (rpm)
